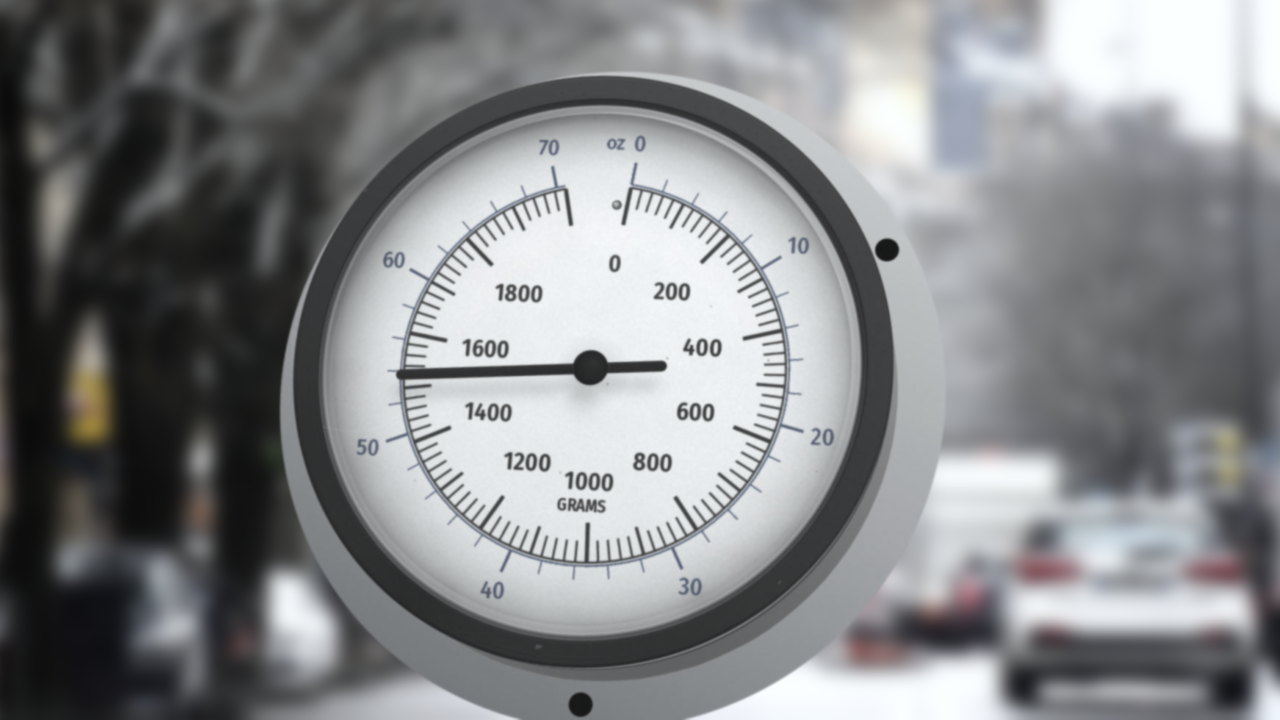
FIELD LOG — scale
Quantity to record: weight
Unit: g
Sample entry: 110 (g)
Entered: 1520 (g)
